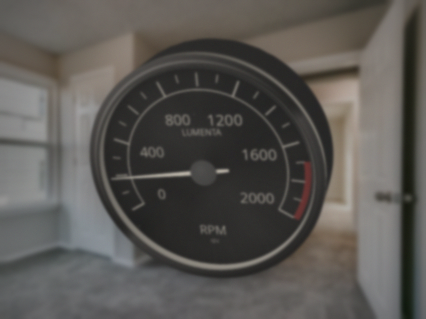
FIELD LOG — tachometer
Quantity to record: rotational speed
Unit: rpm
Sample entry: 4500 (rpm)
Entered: 200 (rpm)
